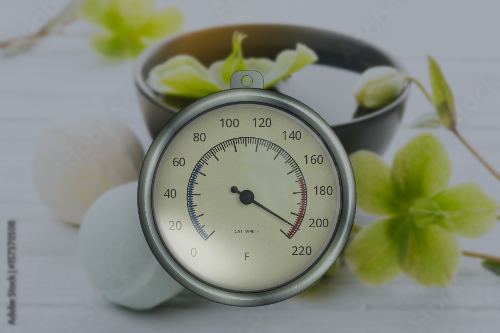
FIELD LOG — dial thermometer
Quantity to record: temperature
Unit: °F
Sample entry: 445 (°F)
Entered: 210 (°F)
